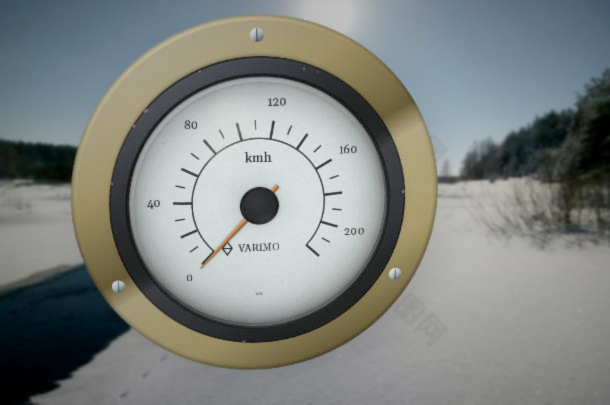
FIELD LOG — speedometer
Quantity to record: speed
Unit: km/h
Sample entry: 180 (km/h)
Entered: 0 (km/h)
